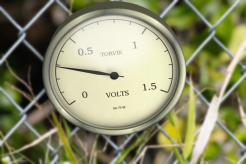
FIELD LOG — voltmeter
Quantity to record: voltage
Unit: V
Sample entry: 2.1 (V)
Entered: 0.3 (V)
